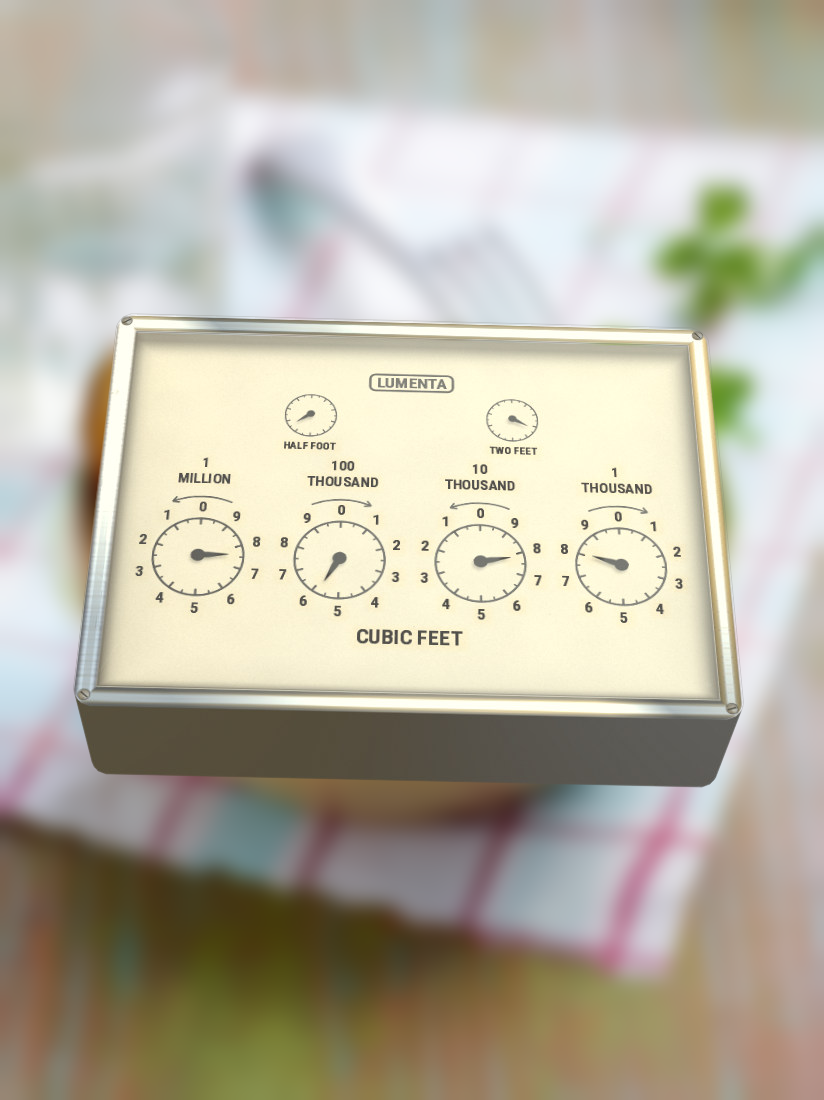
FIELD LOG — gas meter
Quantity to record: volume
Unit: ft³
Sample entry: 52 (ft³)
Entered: 757800 (ft³)
